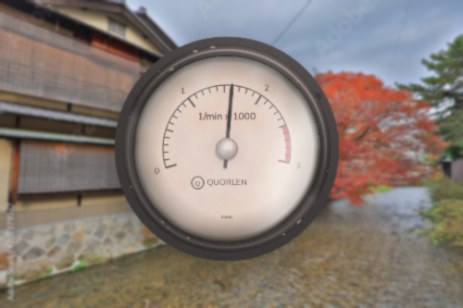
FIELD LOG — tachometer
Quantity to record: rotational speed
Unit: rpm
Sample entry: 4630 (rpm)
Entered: 1600 (rpm)
